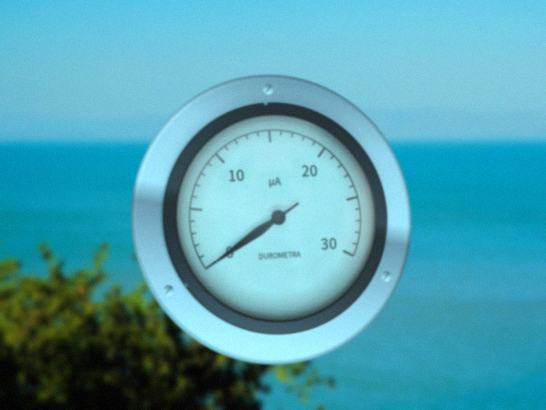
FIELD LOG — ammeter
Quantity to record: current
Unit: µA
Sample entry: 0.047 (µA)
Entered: 0 (µA)
